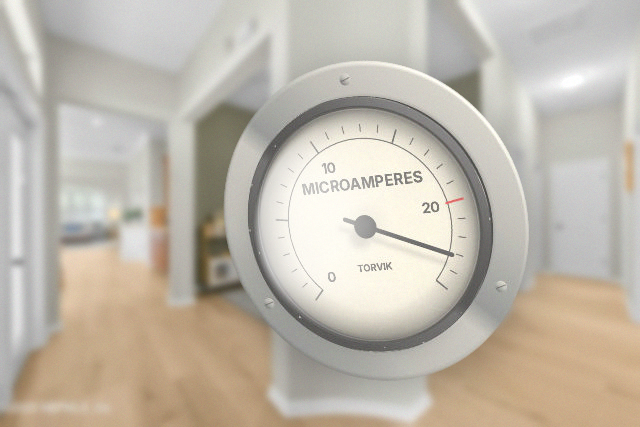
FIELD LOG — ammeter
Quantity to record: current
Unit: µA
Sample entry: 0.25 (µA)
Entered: 23 (µA)
